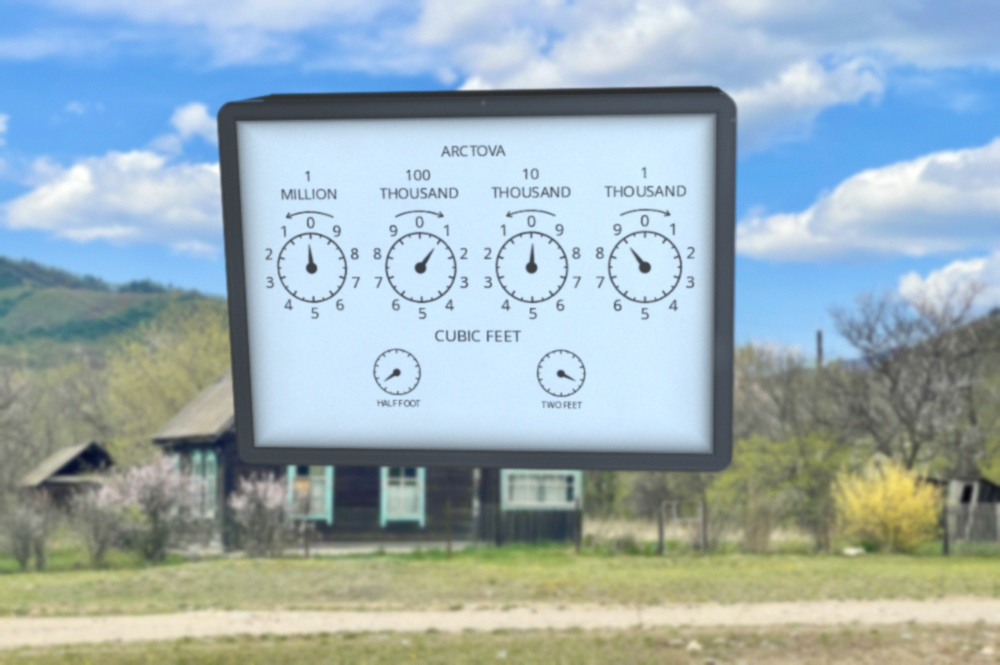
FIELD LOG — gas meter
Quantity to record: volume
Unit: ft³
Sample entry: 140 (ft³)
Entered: 9900 (ft³)
